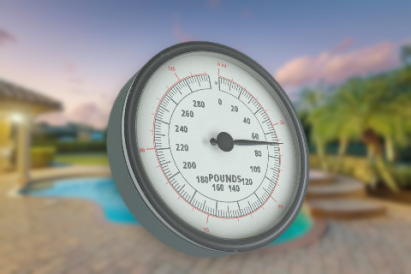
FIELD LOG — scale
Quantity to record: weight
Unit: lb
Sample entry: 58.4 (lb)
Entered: 70 (lb)
